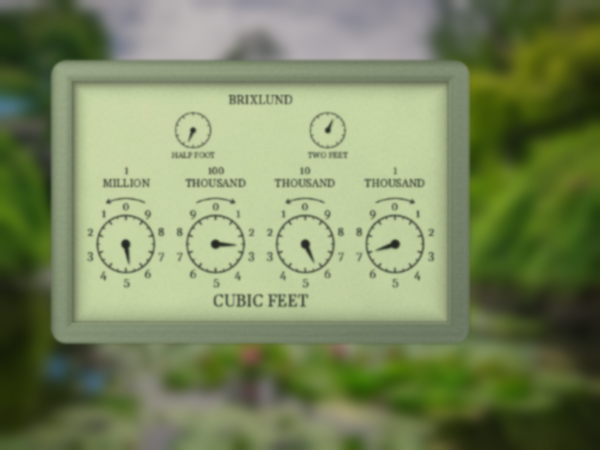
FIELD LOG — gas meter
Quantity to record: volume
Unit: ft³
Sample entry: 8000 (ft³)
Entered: 525700 (ft³)
